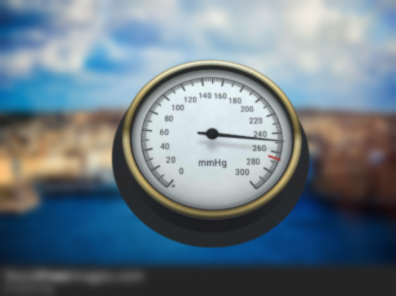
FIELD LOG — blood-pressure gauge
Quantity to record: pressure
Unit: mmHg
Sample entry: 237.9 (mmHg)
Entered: 250 (mmHg)
